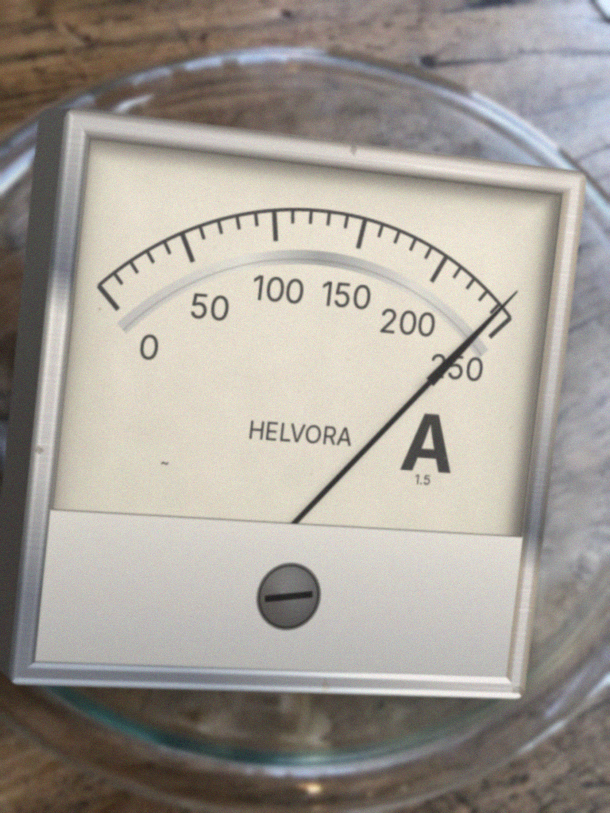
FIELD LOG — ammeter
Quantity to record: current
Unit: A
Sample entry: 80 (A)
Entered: 240 (A)
